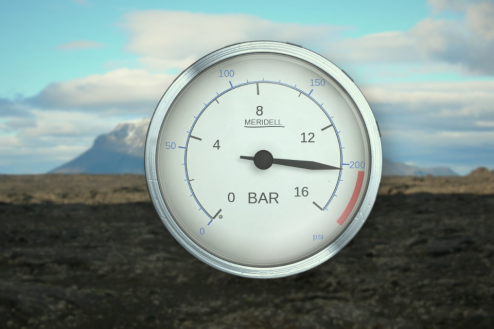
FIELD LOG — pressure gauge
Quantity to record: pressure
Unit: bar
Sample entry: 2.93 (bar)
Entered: 14 (bar)
